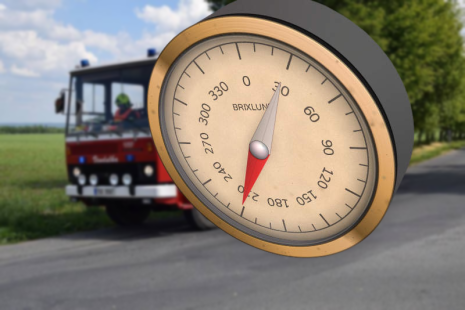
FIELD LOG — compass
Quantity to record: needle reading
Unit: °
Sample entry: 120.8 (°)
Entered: 210 (°)
